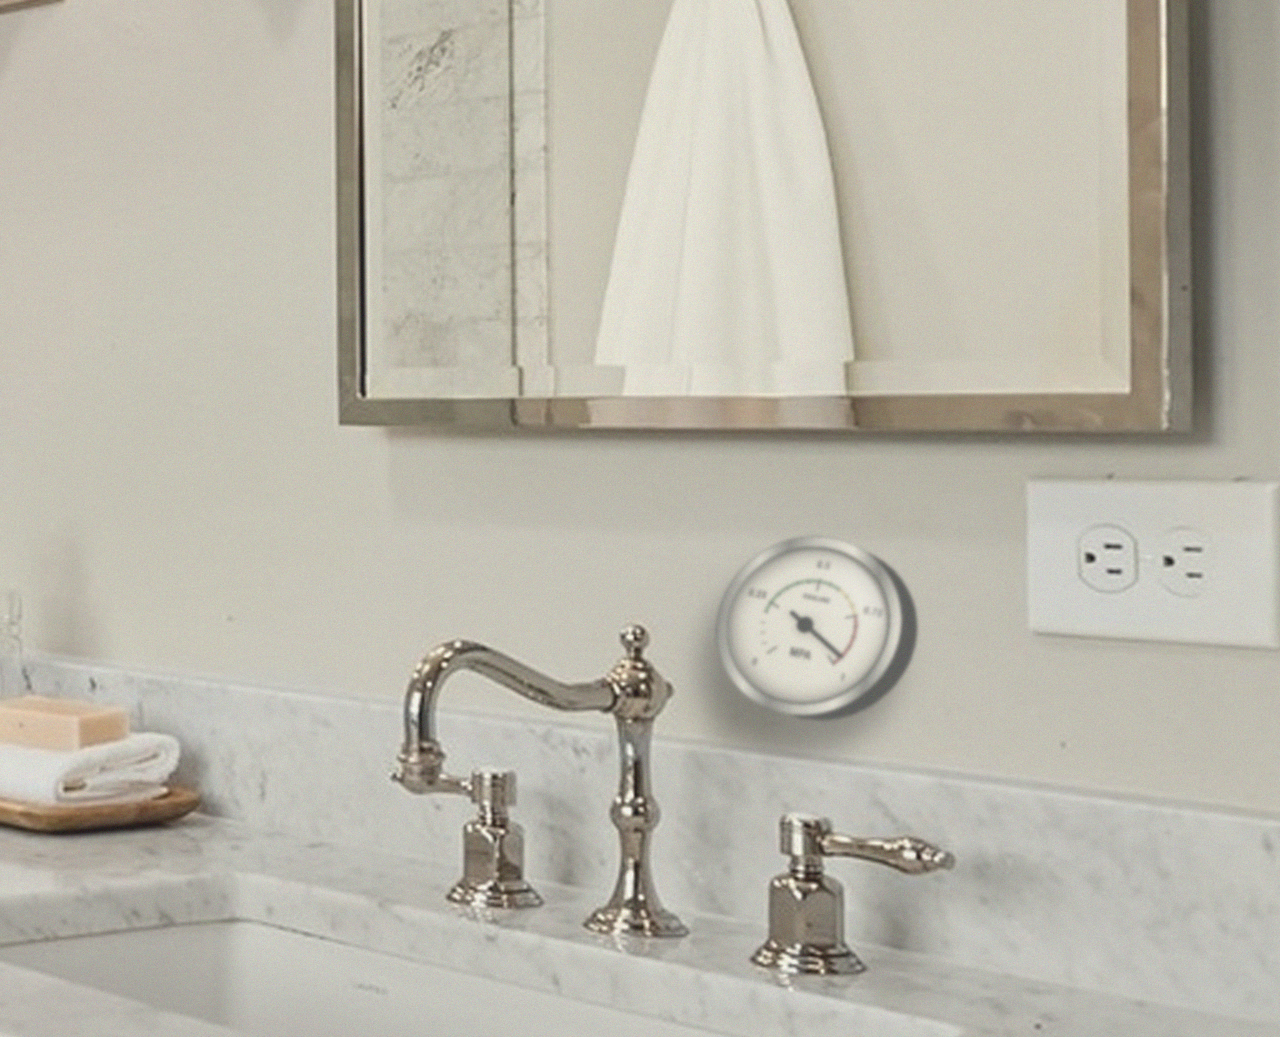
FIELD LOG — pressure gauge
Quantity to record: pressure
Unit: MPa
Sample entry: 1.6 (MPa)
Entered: 0.95 (MPa)
